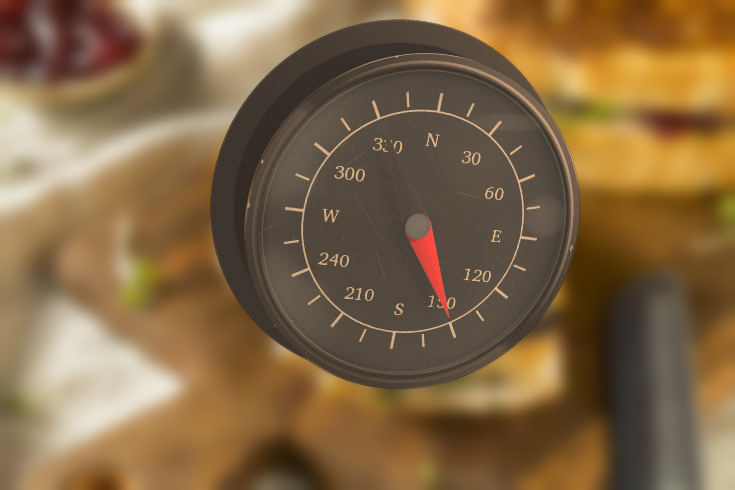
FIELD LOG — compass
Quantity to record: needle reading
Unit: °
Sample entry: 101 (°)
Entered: 150 (°)
